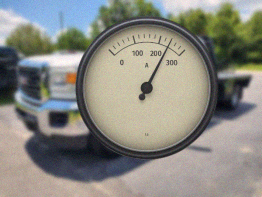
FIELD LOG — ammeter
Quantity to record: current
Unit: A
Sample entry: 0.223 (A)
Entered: 240 (A)
